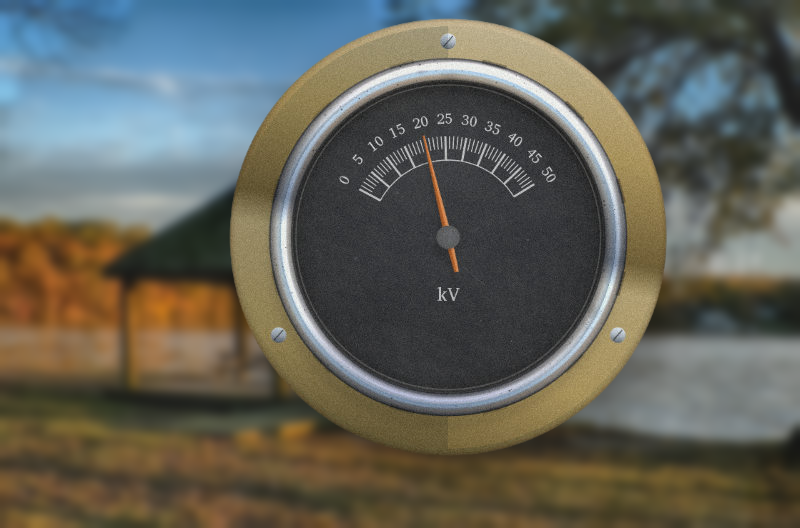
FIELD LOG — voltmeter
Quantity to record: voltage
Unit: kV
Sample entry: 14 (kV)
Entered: 20 (kV)
